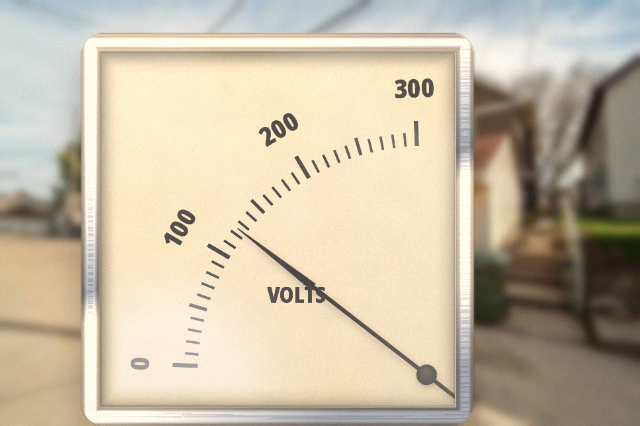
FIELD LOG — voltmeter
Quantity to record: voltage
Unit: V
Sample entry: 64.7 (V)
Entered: 125 (V)
